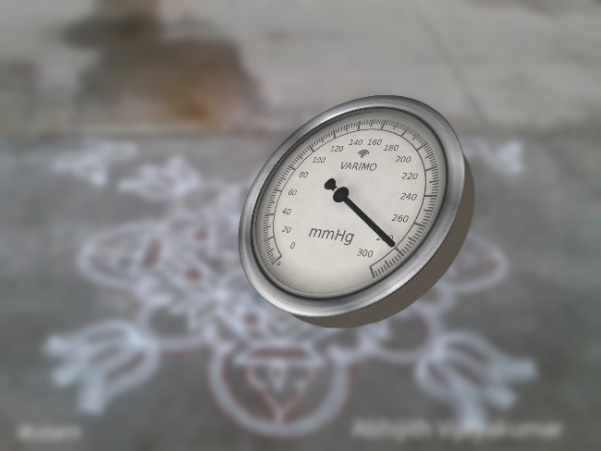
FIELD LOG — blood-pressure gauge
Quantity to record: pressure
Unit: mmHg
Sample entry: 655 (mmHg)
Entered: 280 (mmHg)
